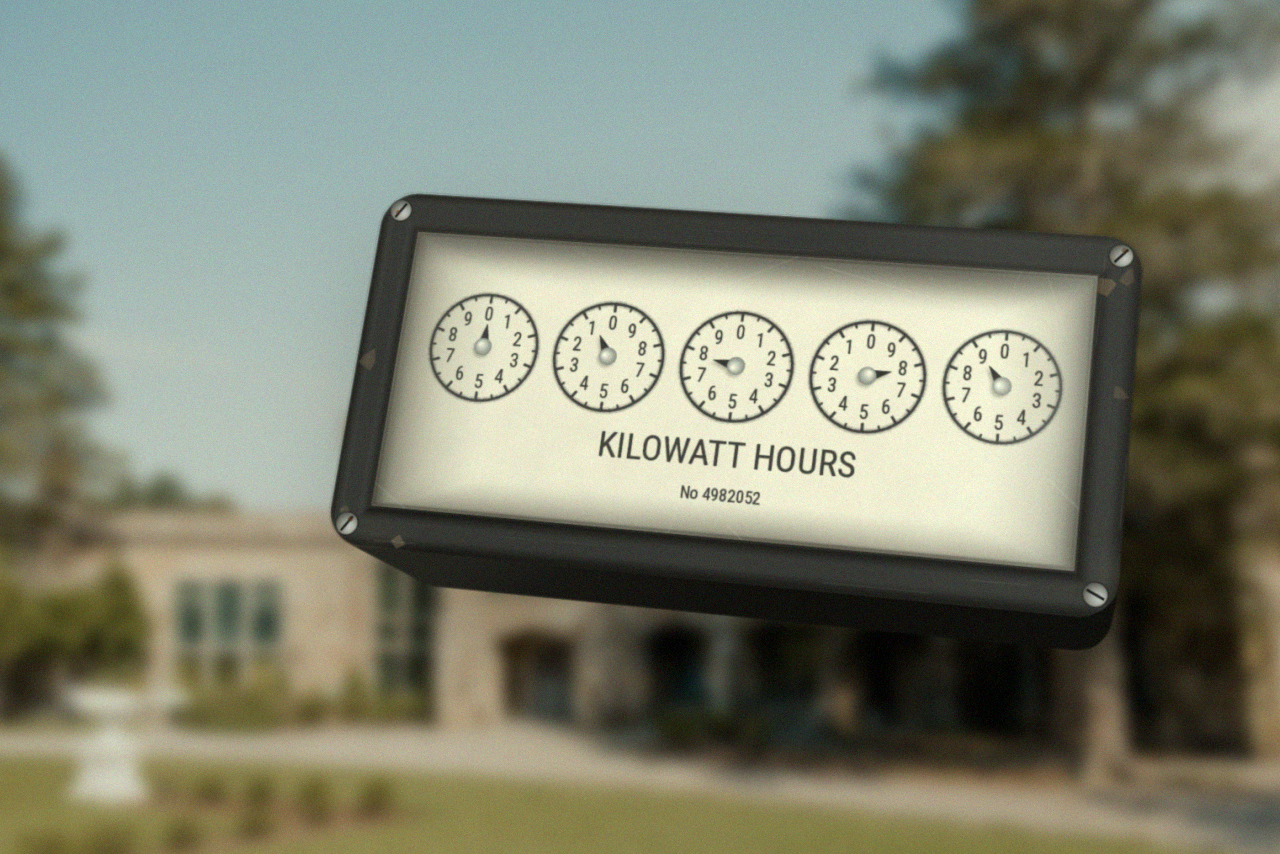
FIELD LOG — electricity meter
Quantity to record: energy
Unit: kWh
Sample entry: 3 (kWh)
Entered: 779 (kWh)
